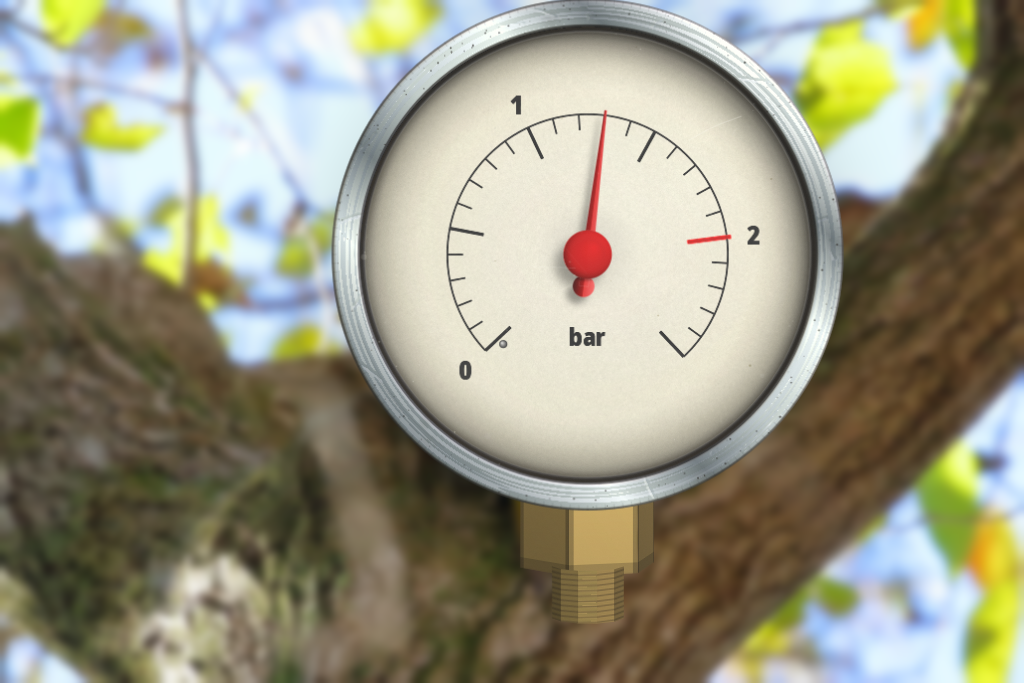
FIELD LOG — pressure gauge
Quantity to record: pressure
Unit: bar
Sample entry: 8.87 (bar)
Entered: 1.3 (bar)
